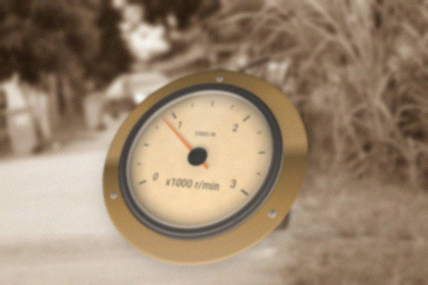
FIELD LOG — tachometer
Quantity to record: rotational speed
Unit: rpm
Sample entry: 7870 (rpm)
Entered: 875 (rpm)
